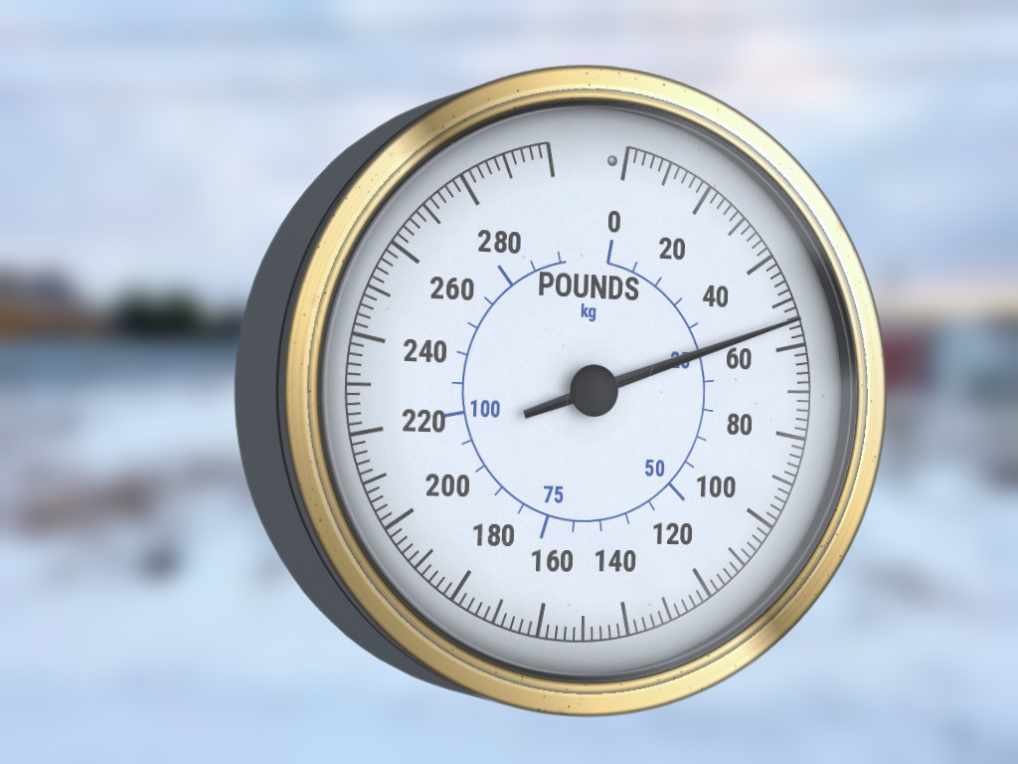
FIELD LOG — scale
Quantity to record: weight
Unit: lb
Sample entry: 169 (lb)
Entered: 54 (lb)
